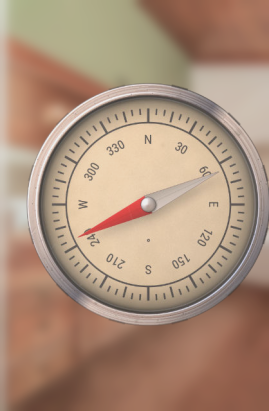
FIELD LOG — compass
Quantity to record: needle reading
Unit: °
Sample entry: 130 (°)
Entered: 245 (°)
